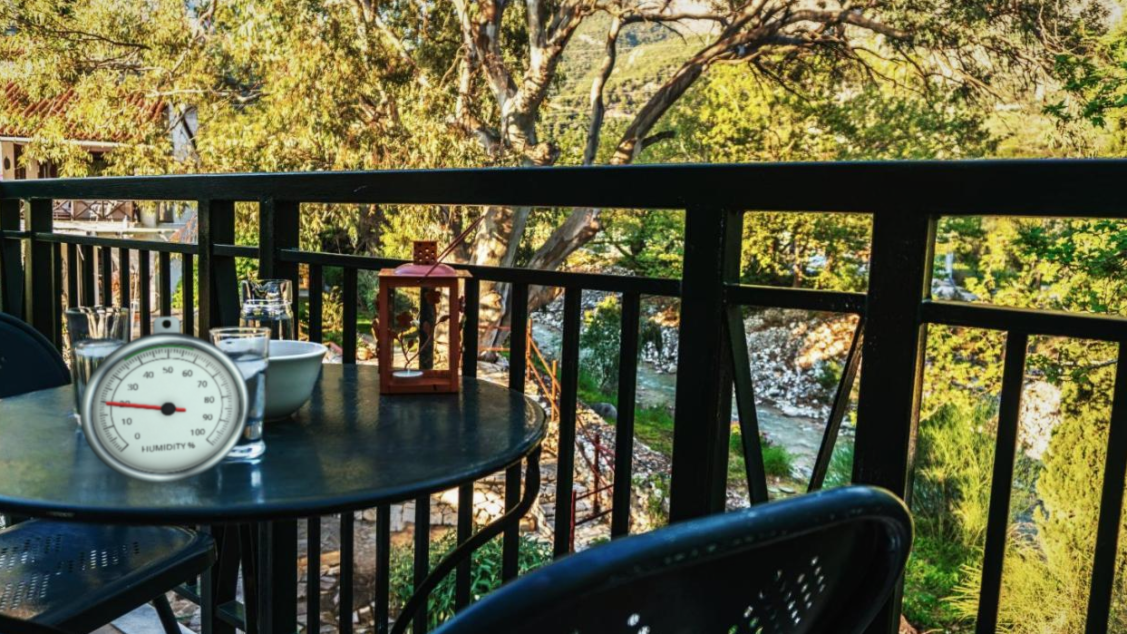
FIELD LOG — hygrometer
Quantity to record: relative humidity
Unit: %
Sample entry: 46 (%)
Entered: 20 (%)
